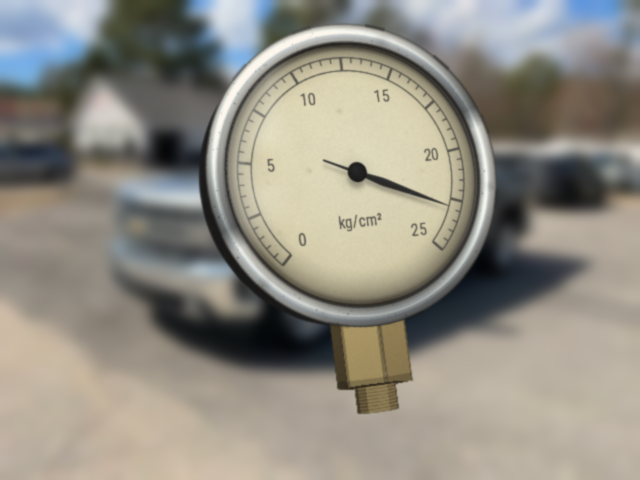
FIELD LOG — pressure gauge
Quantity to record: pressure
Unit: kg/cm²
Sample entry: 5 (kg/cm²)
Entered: 23 (kg/cm²)
